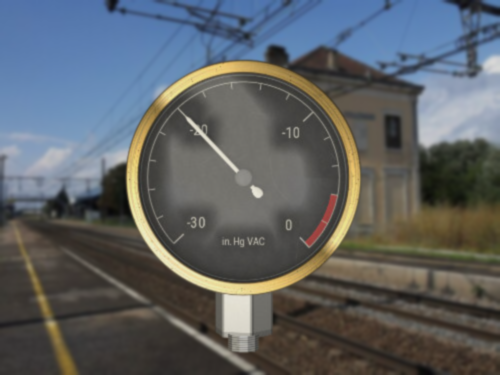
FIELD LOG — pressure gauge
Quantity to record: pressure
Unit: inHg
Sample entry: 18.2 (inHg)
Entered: -20 (inHg)
